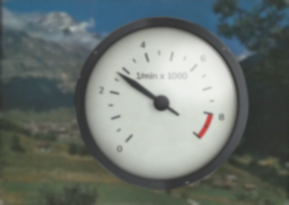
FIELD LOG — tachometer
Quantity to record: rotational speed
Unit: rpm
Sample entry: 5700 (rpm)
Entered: 2750 (rpm)
